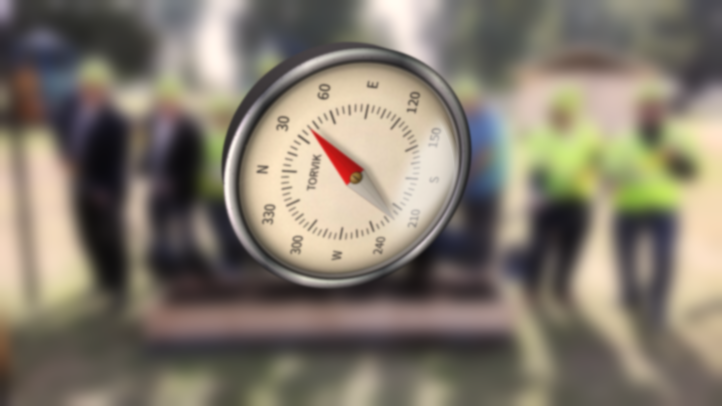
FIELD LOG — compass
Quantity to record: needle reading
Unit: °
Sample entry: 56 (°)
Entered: 40 (°)
